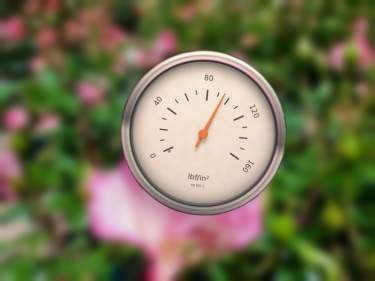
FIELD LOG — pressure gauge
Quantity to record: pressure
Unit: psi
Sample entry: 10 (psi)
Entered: 95 (psi)
